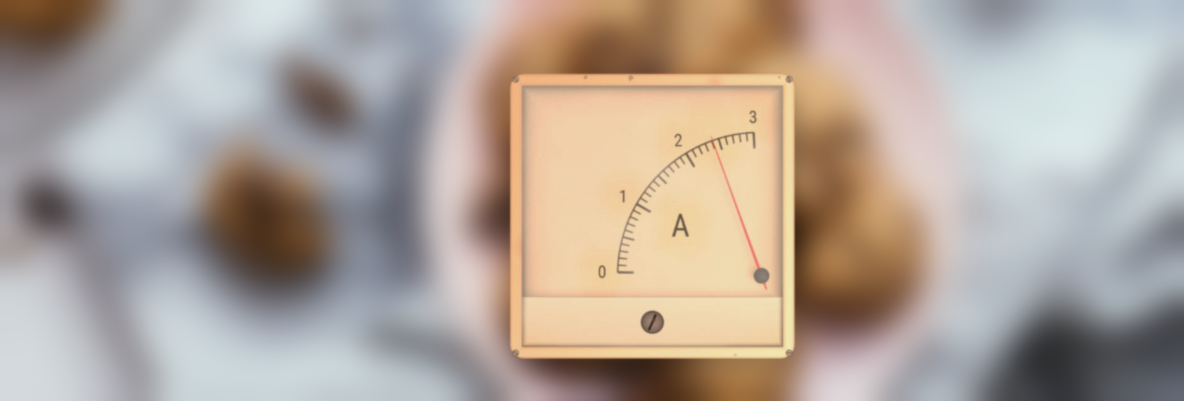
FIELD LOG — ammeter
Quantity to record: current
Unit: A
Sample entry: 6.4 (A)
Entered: 2.4 (A)
